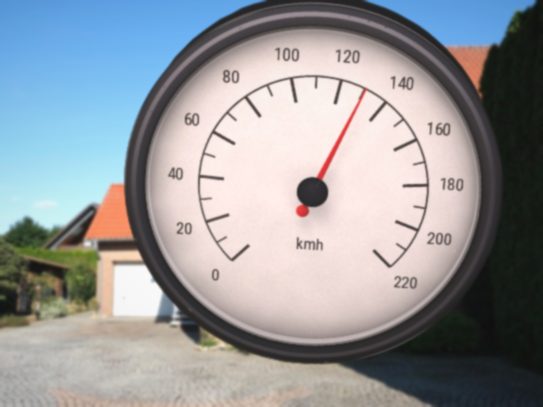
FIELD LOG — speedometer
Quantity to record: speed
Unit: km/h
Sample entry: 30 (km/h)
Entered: 130 (km/h)
